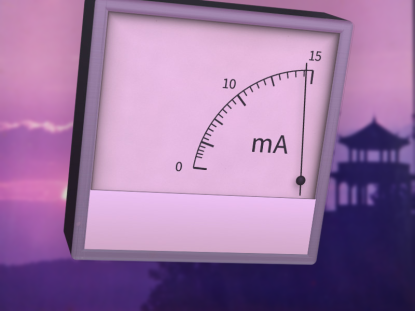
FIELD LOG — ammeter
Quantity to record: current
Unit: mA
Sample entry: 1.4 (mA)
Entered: 14.5 (mA)
